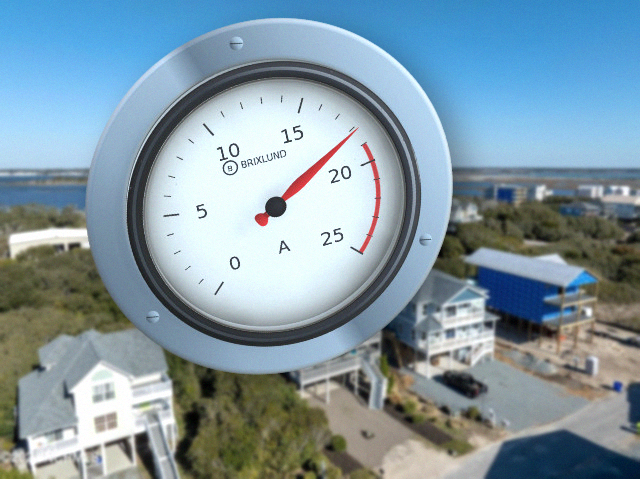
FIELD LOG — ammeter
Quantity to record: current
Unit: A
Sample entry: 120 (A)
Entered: 18 (A)
